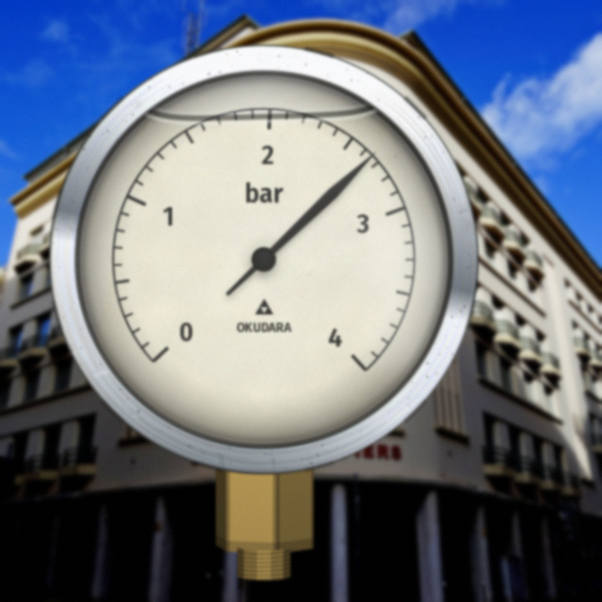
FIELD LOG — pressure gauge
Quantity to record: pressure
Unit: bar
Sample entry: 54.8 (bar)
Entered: 2.65 (bar)
